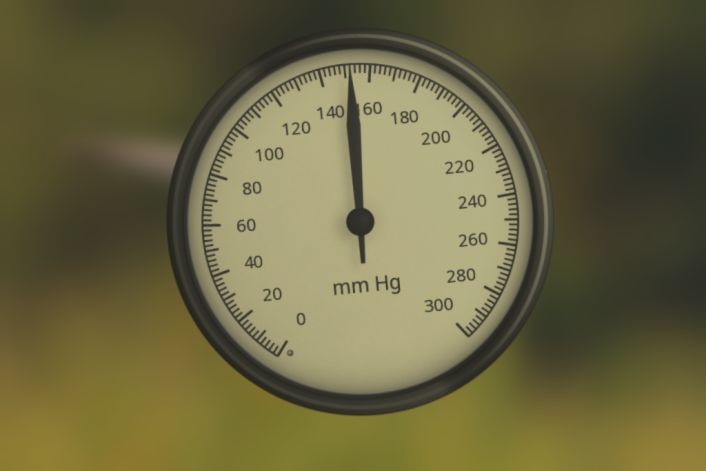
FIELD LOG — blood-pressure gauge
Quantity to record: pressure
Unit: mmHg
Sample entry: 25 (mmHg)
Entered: 152 (mmHg)
